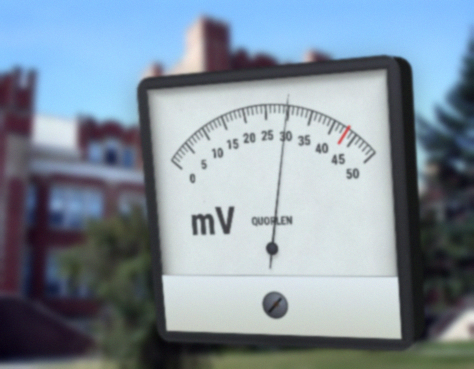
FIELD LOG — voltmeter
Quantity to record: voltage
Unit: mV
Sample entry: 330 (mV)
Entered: 30 (mV)
